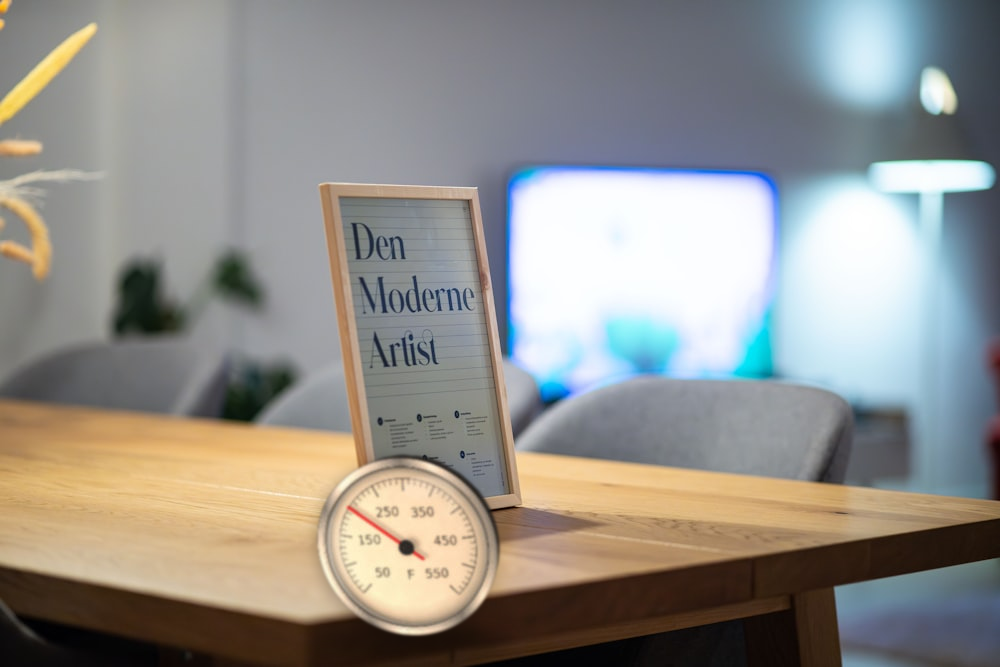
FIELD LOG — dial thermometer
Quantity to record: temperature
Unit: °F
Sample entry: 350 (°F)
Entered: 200 (°F)
